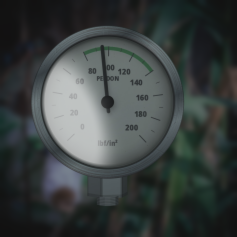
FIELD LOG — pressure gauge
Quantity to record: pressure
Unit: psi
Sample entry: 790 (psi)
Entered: 95 (psi)
